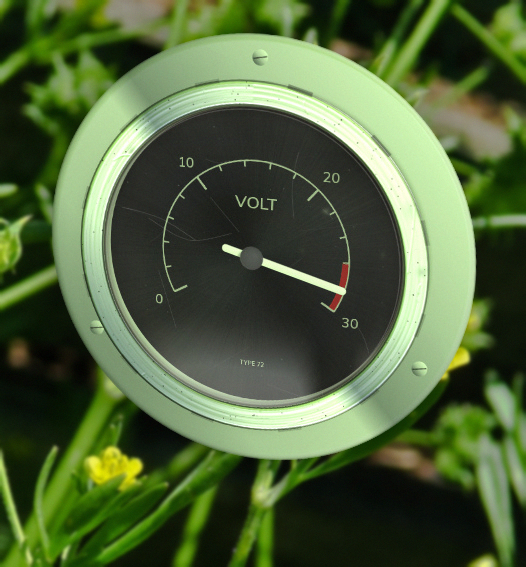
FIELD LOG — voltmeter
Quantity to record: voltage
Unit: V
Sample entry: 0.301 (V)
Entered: 28 (V)
